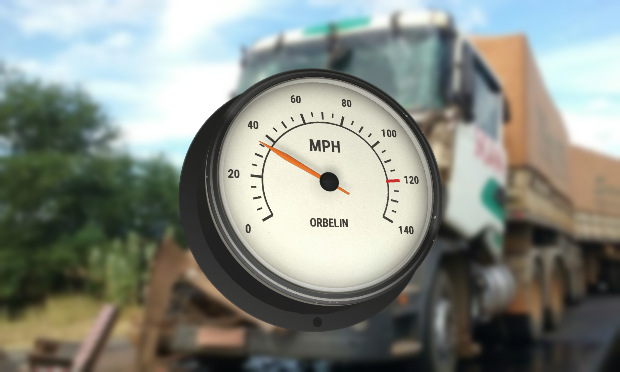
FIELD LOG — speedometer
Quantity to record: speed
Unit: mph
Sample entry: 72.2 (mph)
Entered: 35 (mph)
